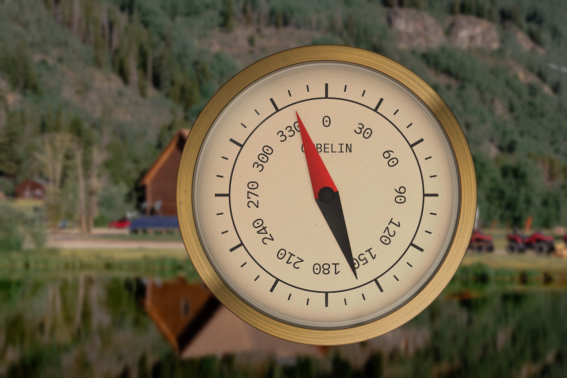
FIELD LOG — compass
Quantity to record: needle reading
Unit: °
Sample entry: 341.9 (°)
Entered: 340 (°)
